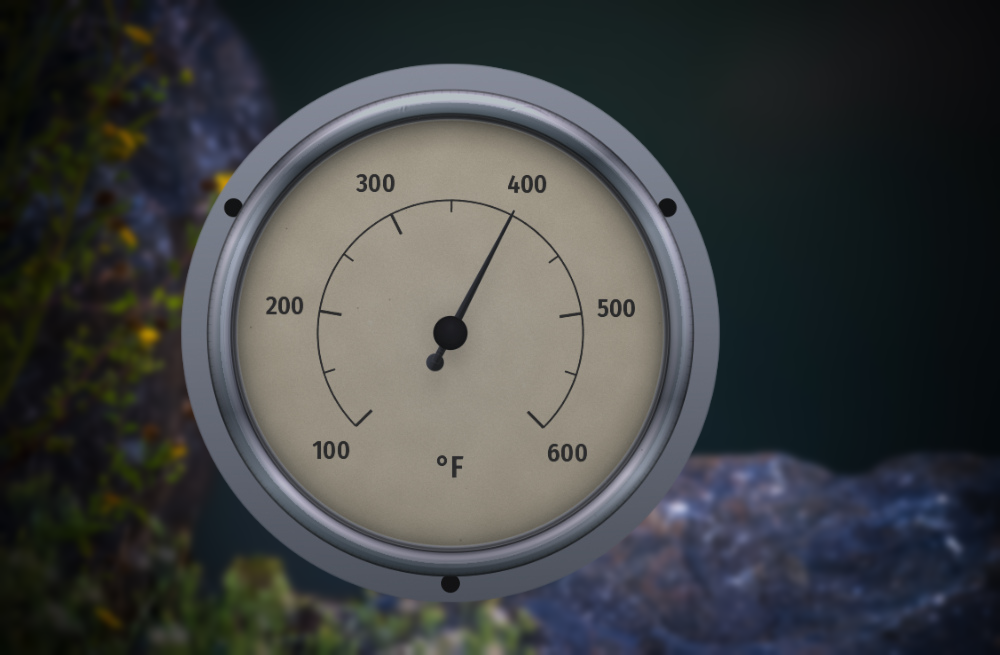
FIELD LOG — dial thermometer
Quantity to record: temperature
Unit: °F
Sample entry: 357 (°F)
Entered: 400 (°F)
